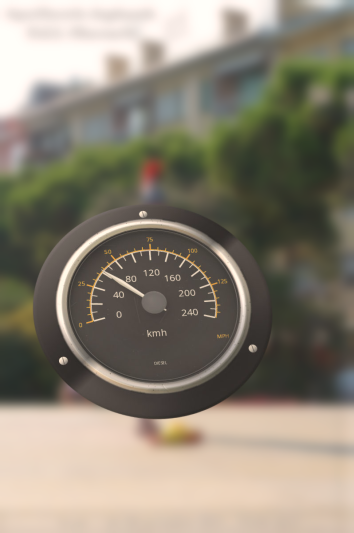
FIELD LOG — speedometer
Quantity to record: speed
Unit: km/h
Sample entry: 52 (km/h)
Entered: 60 (km/h)
